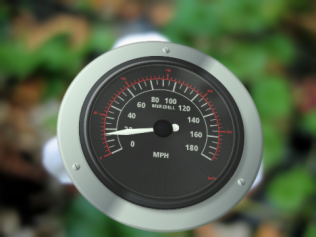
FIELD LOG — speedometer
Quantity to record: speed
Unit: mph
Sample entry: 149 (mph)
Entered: 15 (mph)
